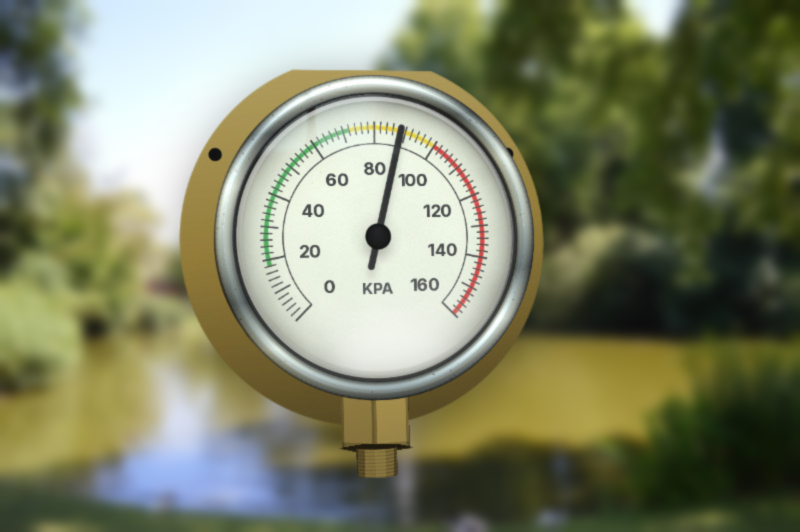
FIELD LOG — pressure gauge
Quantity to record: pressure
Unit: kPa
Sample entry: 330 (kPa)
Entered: 88 (kPa)
